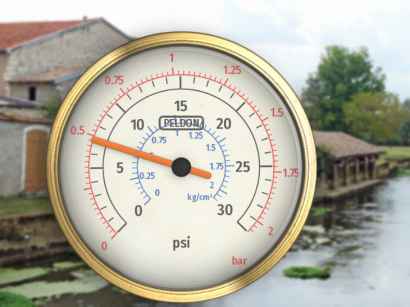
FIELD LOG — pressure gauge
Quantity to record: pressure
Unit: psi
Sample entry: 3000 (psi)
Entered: 7 (psi)
